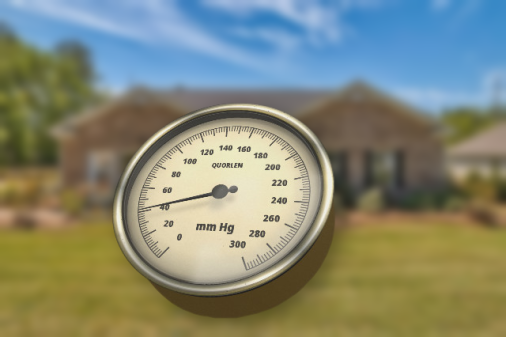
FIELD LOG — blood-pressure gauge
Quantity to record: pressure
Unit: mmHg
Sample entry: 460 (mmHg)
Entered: 40 (mmHg)
